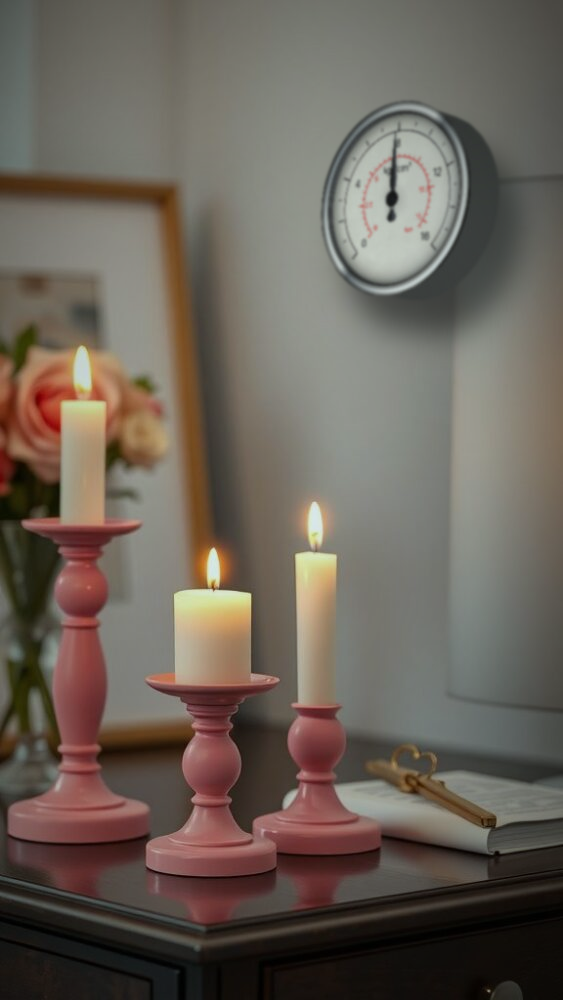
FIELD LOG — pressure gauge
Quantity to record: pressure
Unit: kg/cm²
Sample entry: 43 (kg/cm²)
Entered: 8 (kg/cm²)
